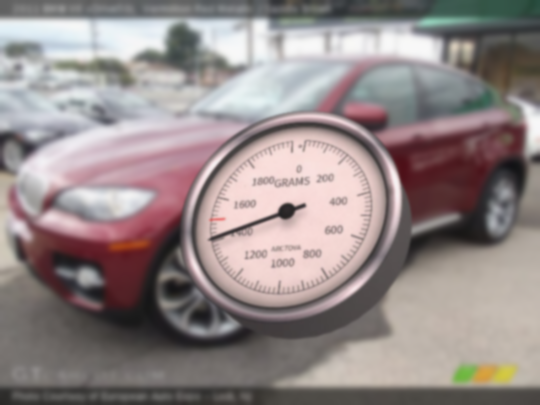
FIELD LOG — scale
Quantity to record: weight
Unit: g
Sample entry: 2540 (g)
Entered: 1400 (g)
